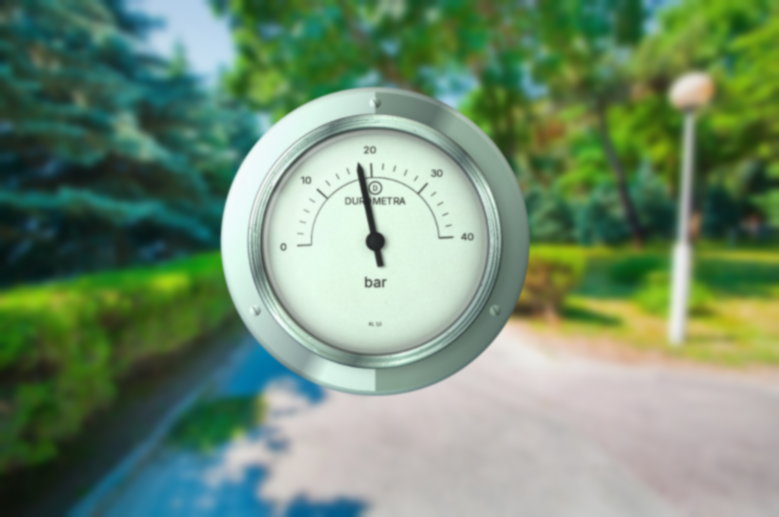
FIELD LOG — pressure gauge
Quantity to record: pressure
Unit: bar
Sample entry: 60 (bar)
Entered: 18 (bar)
